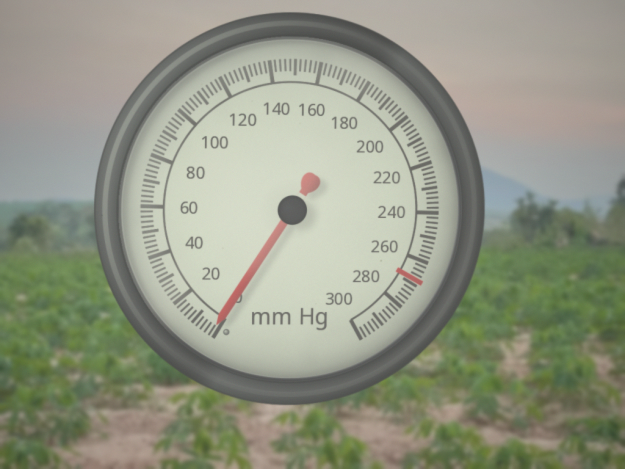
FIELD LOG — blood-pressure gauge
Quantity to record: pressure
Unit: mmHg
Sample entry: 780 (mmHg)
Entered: 2 (mmHg)
